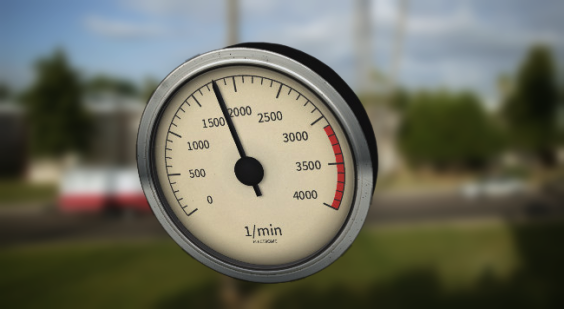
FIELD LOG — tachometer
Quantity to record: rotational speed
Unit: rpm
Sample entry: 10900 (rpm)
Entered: 1800 (rpm)
